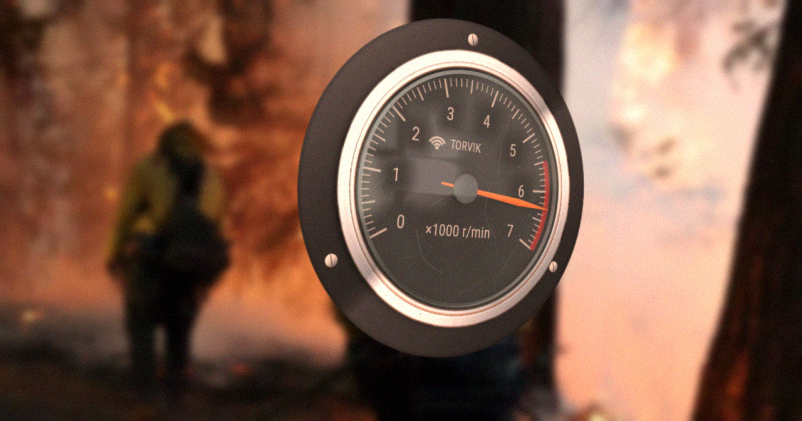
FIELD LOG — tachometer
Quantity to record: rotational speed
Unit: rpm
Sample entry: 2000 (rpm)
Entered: 6300 (rpm)
